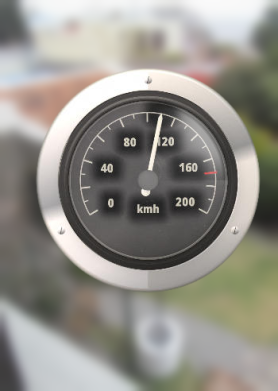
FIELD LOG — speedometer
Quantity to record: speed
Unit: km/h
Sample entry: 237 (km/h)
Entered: 110 (km/h)
